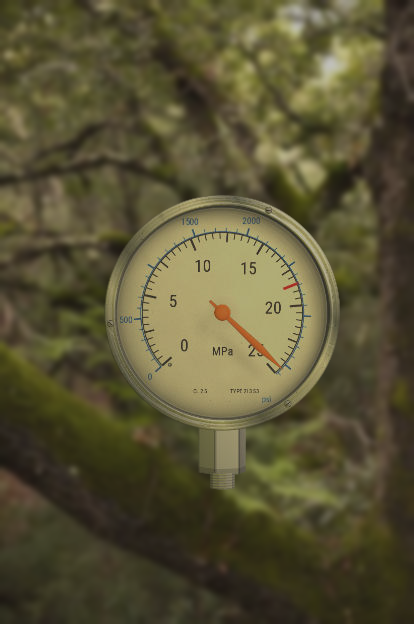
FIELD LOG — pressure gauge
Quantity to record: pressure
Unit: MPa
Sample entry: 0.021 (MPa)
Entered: 24.5 (MPa)
